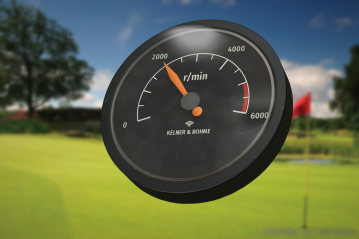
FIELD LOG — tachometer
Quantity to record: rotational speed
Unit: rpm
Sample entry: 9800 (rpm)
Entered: 2000 (rpm)
